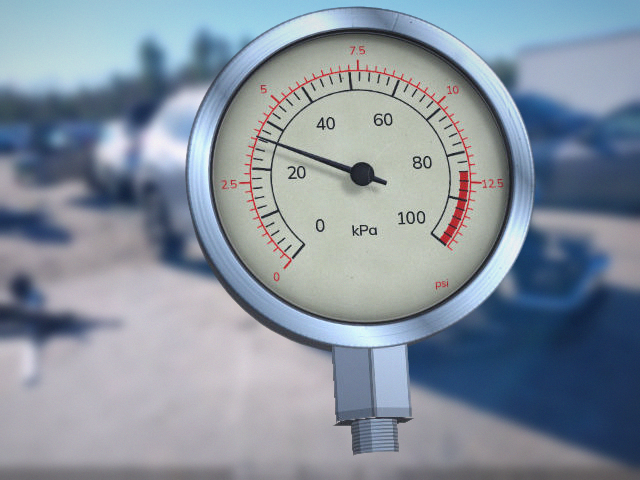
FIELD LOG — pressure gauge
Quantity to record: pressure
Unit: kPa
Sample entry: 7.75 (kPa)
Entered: 26 (kPa)
